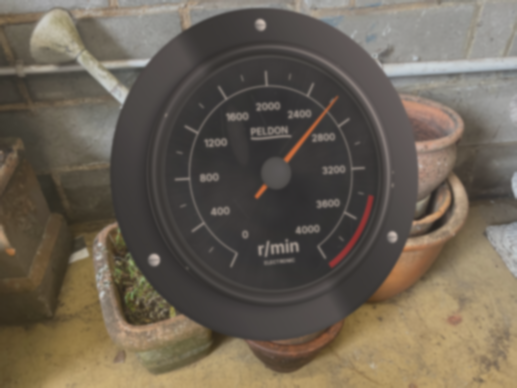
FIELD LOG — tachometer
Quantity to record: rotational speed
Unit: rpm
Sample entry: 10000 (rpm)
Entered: 2600 (rpm)
